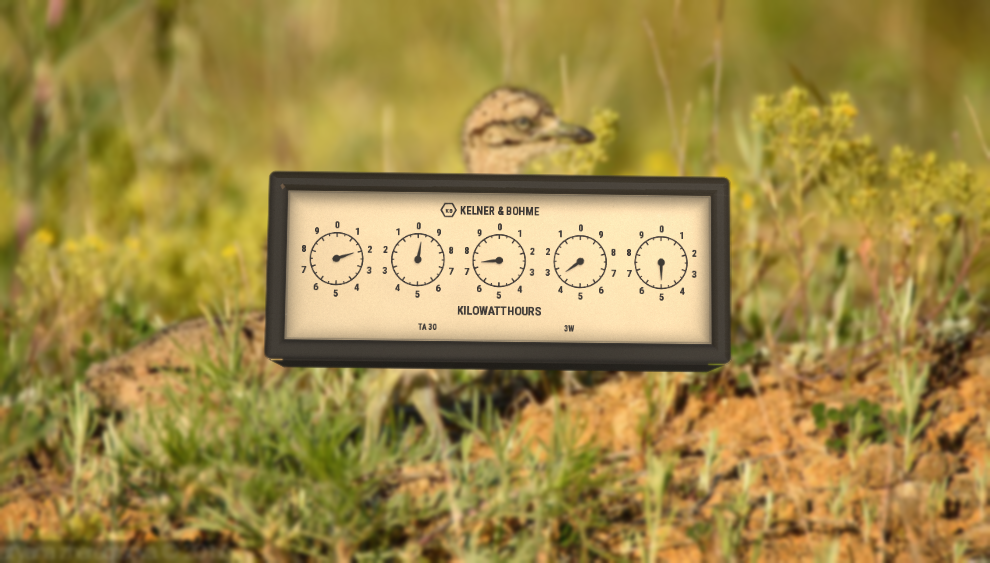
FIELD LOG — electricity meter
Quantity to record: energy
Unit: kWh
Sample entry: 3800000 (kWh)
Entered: 19735 (kWh)
